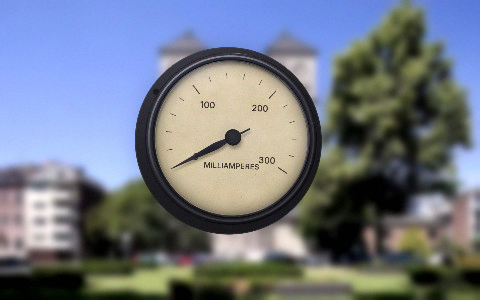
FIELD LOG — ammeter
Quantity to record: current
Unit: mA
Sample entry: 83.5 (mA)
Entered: 0 (mA)
